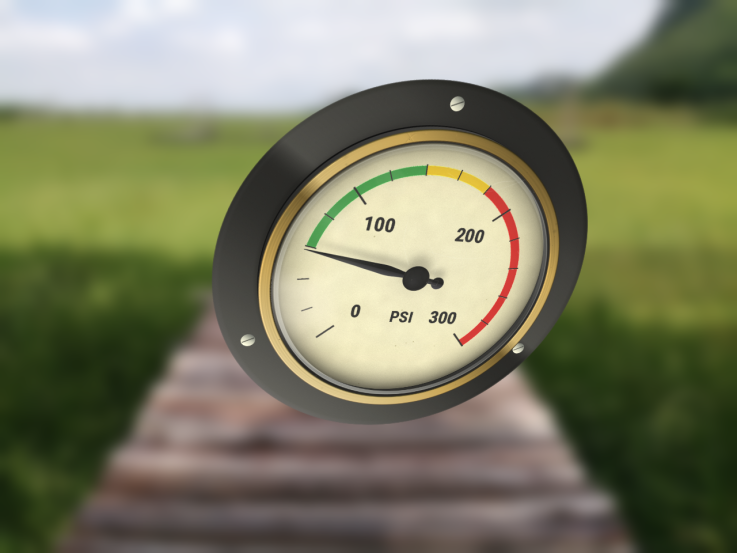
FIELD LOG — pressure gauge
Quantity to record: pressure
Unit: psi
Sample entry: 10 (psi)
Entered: 60 (psi)
